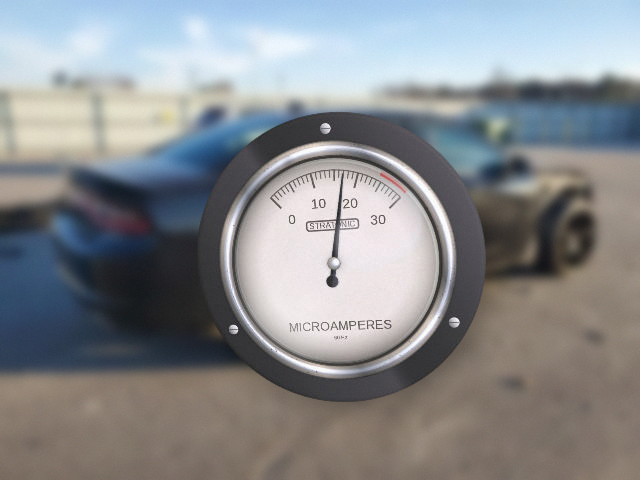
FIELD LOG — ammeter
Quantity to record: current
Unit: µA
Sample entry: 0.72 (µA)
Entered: 17 (µA)
